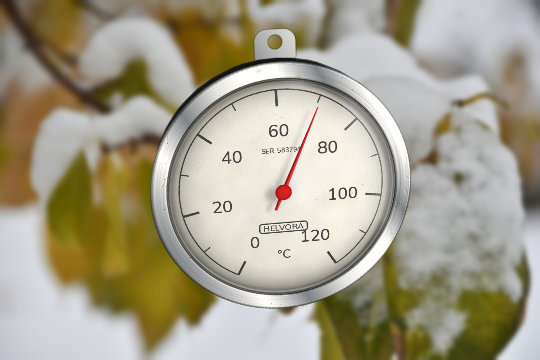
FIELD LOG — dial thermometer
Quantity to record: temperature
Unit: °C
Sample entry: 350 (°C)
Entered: 70 (°C)
